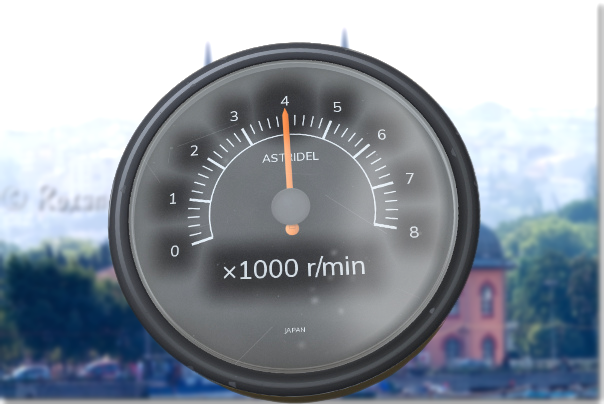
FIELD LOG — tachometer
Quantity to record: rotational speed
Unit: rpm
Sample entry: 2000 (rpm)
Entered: 4000 (rpm)
